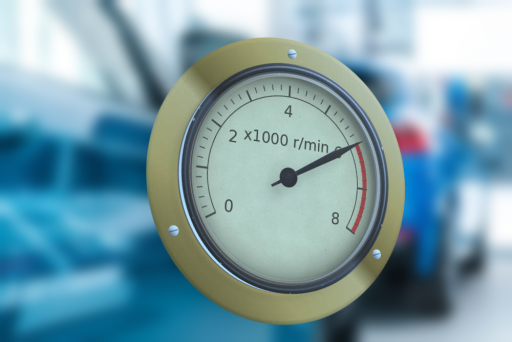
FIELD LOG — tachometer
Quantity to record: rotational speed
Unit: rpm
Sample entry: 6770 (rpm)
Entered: 6000 (rpm)
